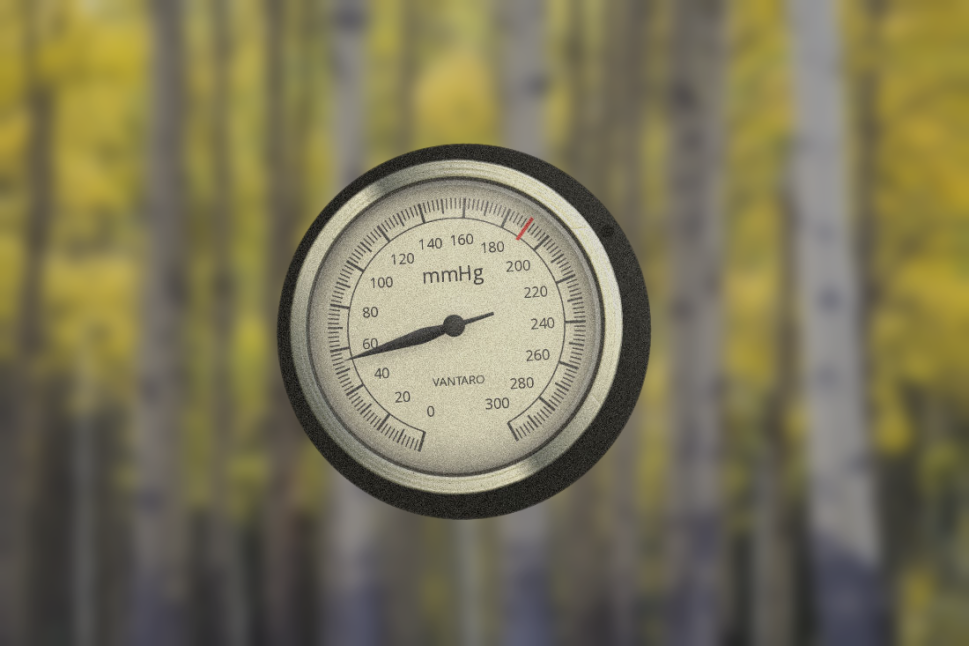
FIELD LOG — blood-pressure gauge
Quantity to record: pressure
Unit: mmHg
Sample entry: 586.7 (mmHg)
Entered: 54 (mmHg)
